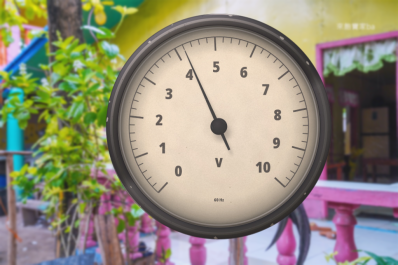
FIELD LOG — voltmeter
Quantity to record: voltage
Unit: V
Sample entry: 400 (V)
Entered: 4.2 (V)
